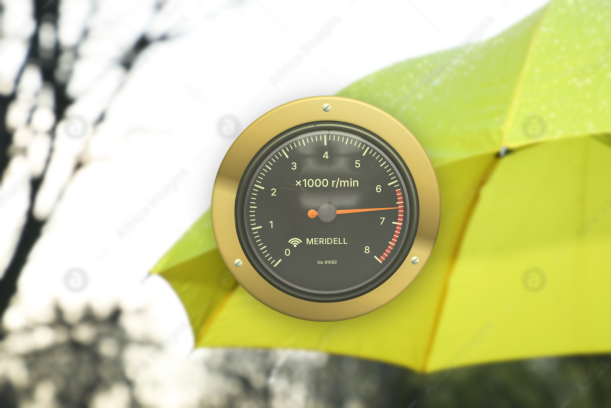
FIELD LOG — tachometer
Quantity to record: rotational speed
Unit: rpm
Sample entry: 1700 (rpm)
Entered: 6600 (rpm)
